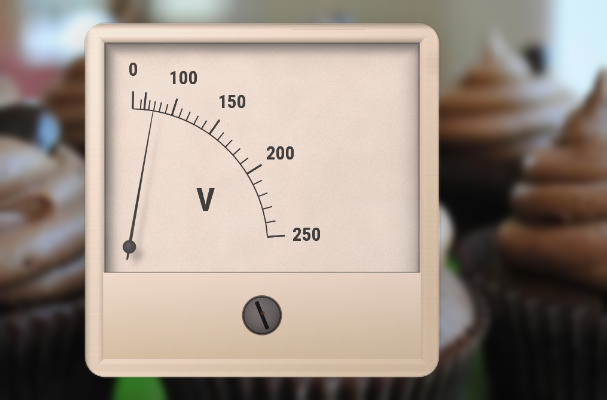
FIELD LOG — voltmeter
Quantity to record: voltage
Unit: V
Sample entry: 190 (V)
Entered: 70 (V)
